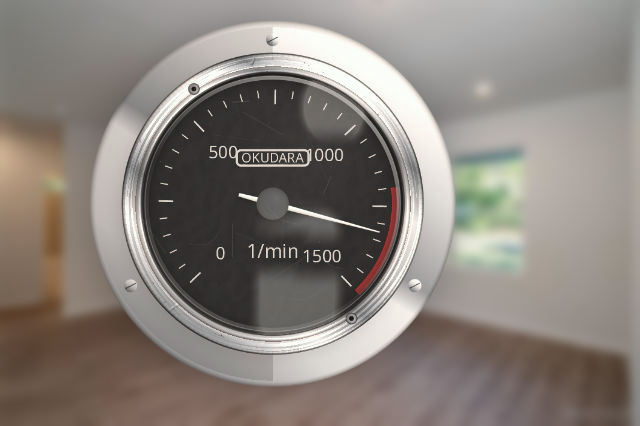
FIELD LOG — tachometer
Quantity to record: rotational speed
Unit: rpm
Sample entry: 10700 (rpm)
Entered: 1325 (rpm)
